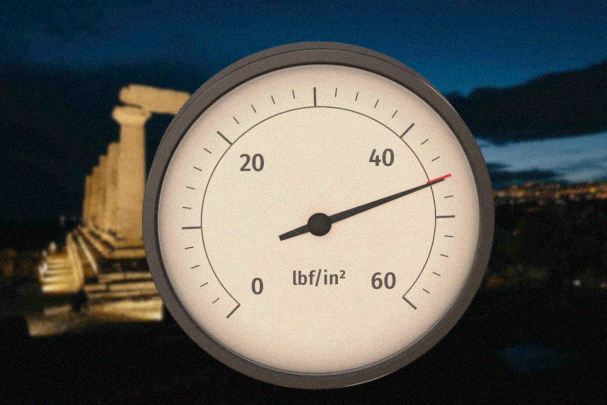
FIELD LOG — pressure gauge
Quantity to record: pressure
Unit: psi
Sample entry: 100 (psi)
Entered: 46 (psi)
